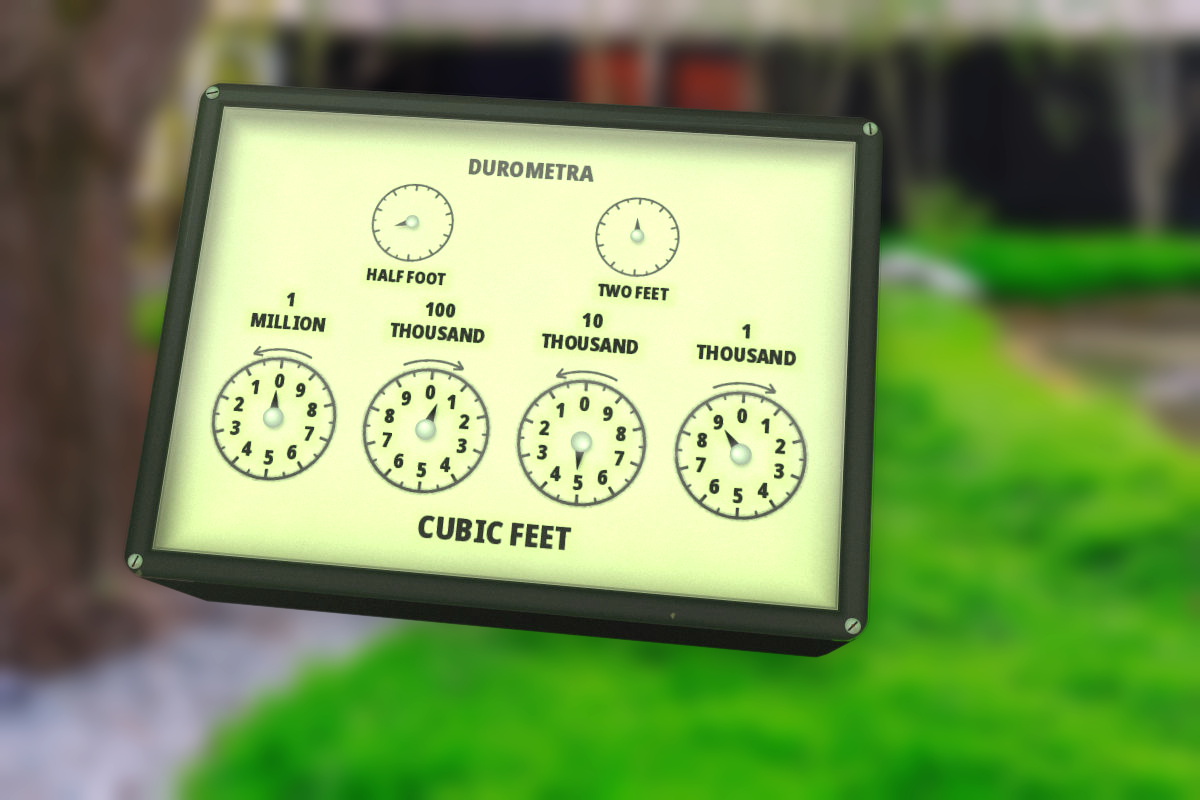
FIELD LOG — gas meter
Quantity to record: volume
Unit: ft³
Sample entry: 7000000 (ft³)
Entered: 4900 (ft³)
